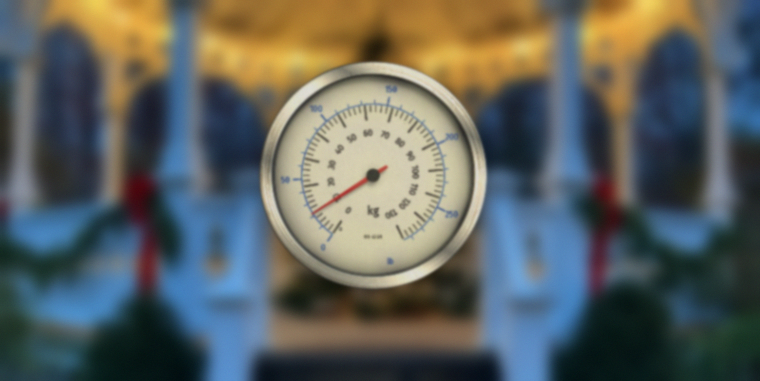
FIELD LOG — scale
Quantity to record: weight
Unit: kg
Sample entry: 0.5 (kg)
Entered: 10 (kg)
